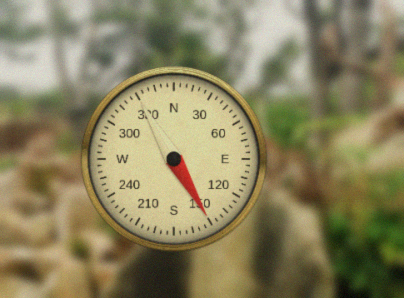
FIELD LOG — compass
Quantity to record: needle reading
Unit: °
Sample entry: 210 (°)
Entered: 150 (°)
